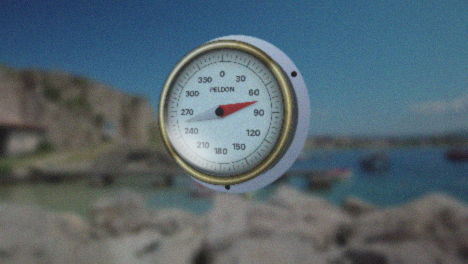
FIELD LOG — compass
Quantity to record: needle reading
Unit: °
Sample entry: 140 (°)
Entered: 75 (°)
